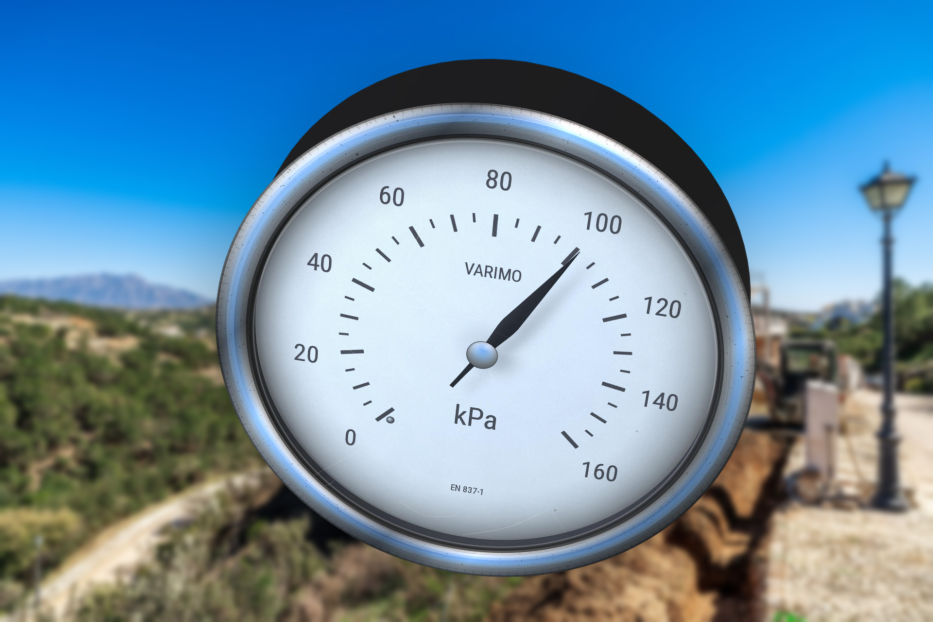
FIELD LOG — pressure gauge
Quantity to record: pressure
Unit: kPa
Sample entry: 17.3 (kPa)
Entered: 100 (kPa)
